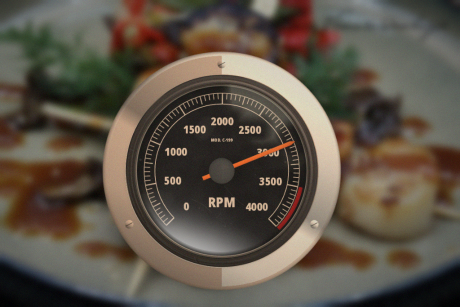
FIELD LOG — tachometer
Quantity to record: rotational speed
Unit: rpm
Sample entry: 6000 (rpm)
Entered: 3000 (rpm)
